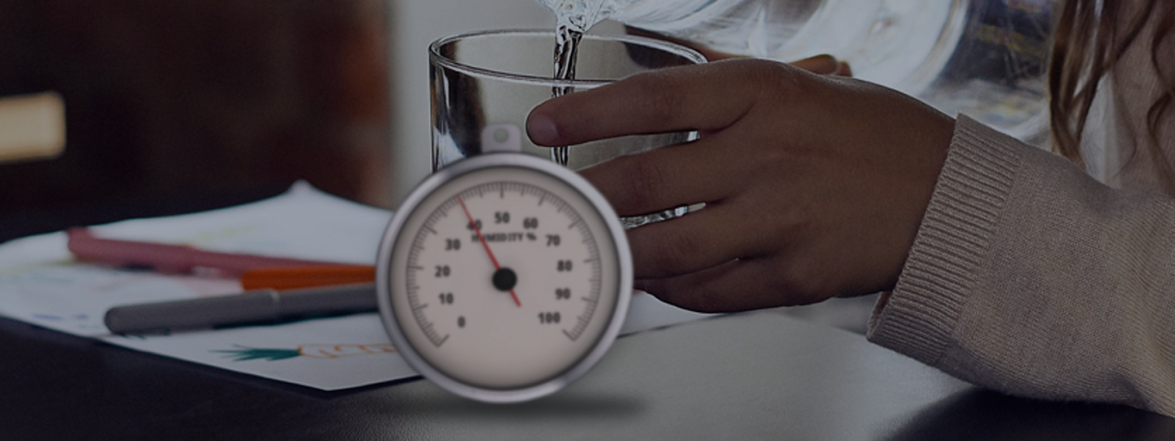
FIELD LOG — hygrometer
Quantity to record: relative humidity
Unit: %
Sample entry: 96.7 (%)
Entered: 40 (%)
